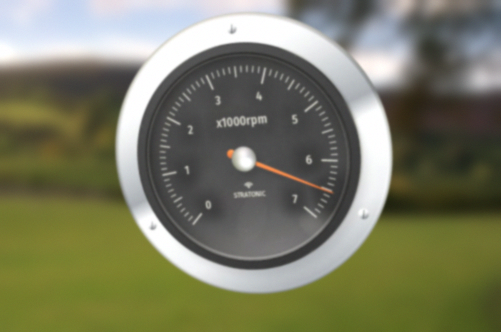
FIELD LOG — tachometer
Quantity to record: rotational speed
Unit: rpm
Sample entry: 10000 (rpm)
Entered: 6500 (rpm)
